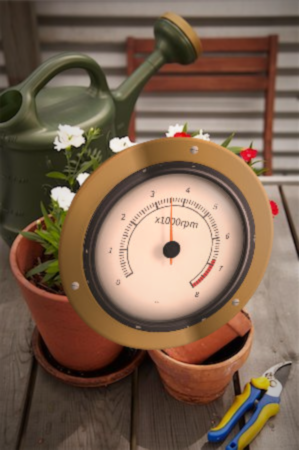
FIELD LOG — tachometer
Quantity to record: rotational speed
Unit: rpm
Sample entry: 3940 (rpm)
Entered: 3500 (rpm)
